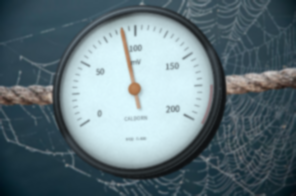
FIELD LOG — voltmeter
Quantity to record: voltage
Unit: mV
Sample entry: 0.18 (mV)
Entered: 90 (mV)
